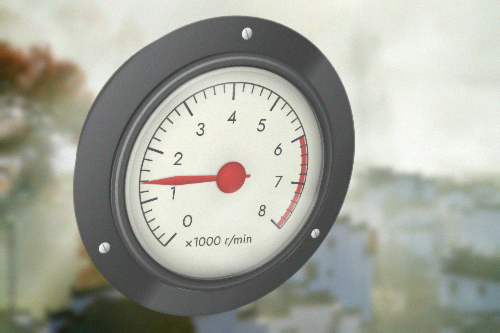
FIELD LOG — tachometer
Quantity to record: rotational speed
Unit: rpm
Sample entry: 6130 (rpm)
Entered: 1400 (rpm)
